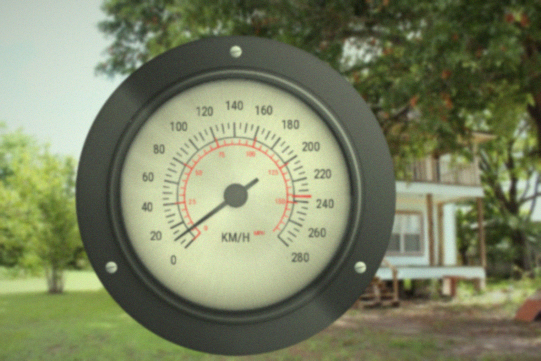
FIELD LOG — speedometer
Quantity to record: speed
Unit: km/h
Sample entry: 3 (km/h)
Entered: 10 (km/h)
